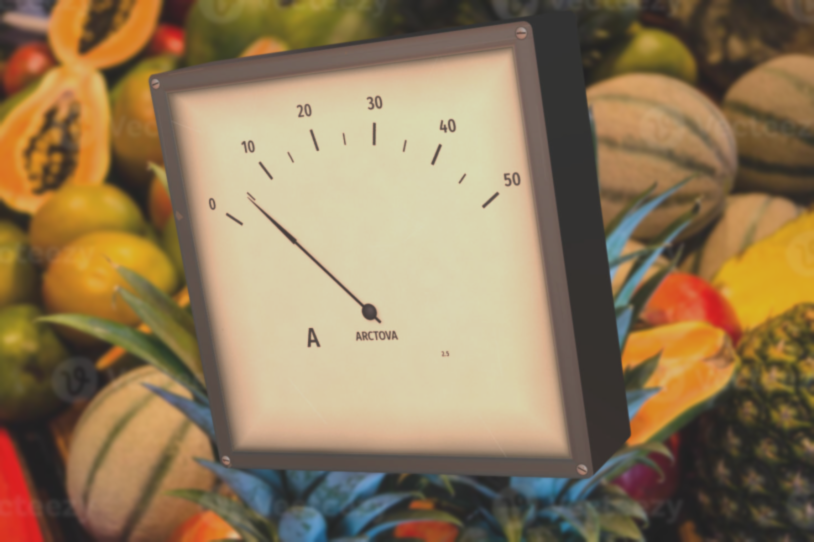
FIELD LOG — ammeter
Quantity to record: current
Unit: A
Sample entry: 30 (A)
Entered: 5 (A)
